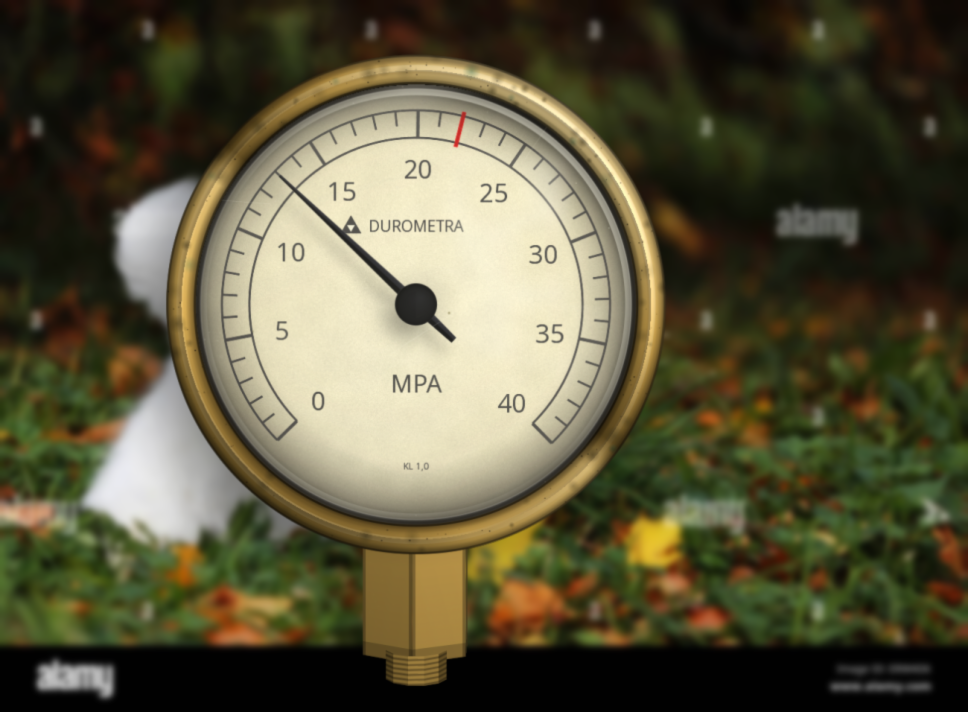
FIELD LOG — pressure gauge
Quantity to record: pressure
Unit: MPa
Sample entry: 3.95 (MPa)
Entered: 13 (MPa)
